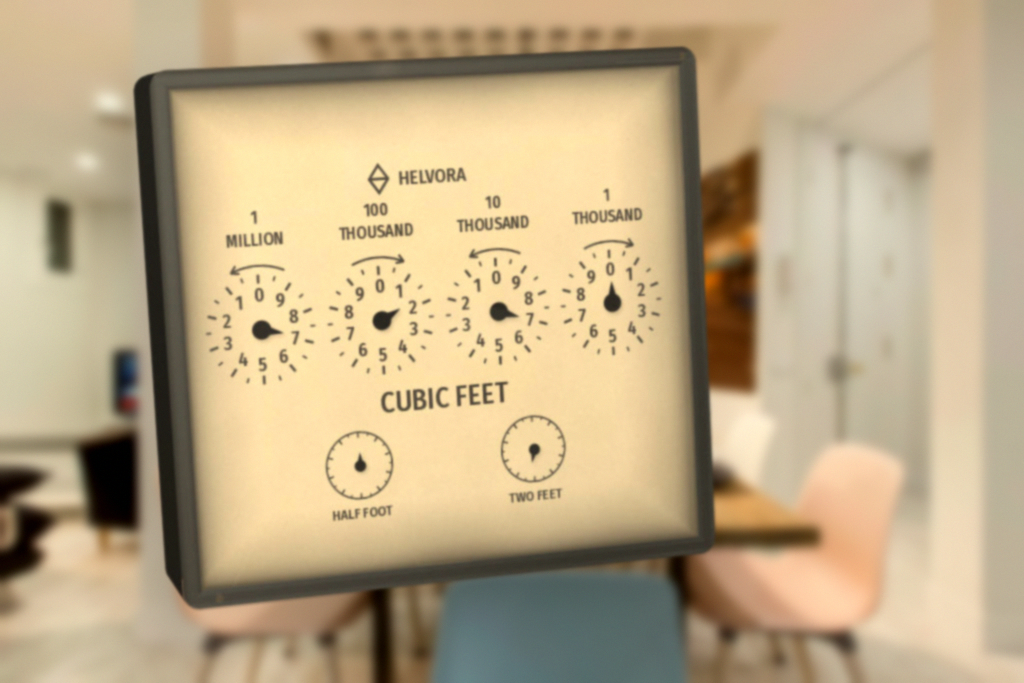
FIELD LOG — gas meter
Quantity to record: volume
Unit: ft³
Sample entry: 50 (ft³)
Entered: 717000 (ft³)
